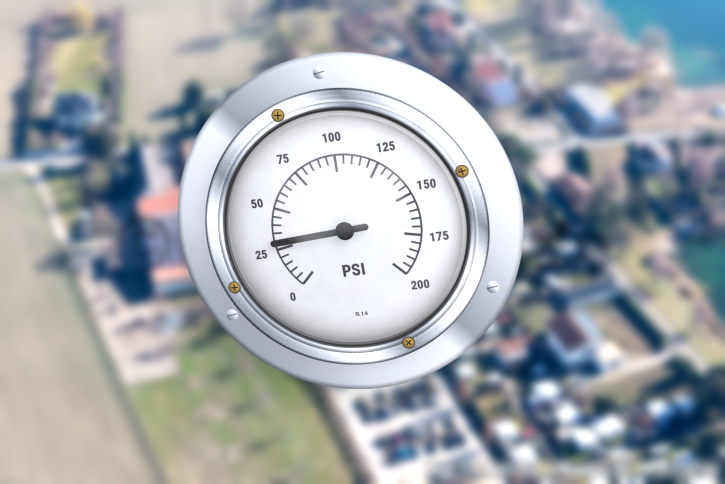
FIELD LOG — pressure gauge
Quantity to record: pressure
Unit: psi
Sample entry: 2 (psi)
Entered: 30 (psi)
